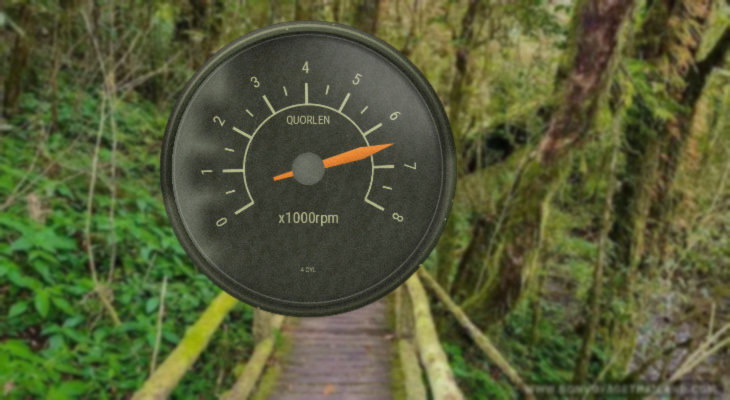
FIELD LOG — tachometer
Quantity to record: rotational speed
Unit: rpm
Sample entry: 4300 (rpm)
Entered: 6500 (rpm)
